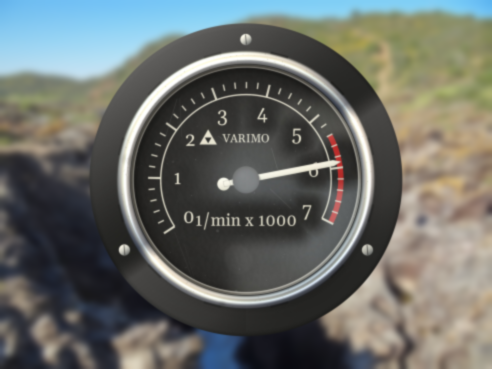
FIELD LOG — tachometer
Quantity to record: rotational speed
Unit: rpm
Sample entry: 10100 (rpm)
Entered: 5900 (rpm)
